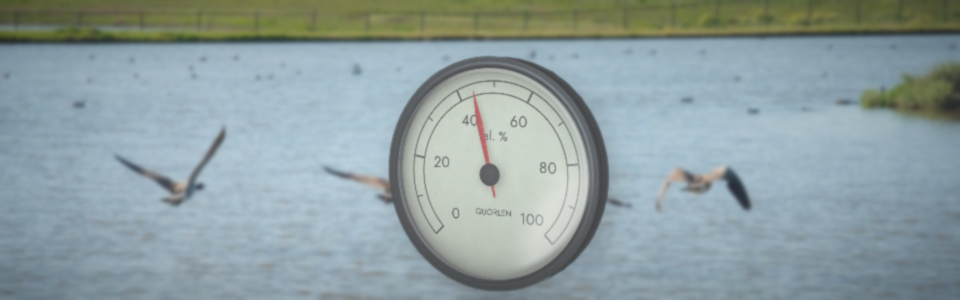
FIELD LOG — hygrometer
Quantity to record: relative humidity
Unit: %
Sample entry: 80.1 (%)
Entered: 45 (%)
